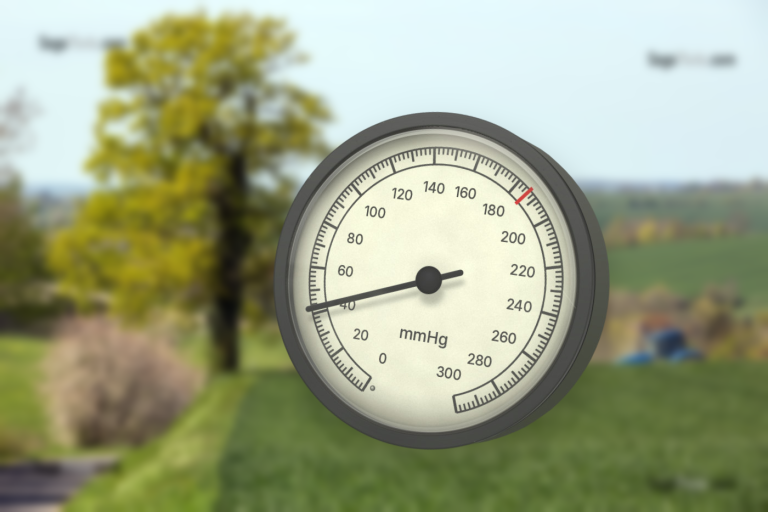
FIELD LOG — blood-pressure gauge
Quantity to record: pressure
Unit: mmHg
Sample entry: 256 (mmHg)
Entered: 42 (mmHg)
